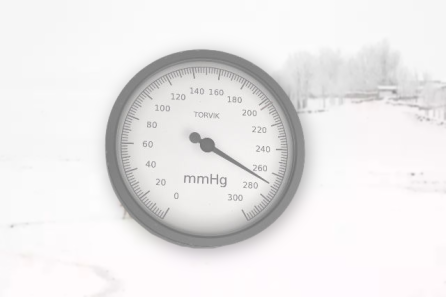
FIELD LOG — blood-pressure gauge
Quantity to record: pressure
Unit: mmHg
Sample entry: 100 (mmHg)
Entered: 270 (mmHg)
